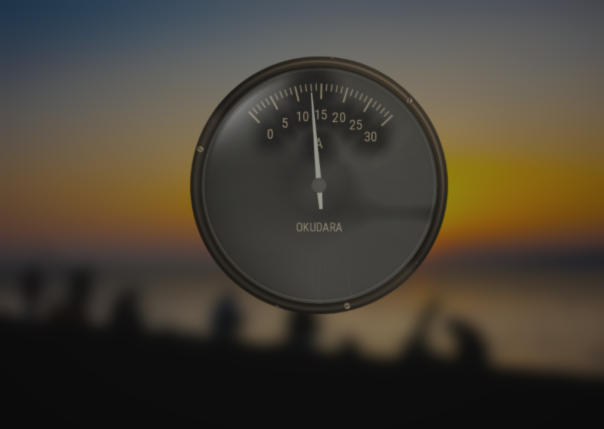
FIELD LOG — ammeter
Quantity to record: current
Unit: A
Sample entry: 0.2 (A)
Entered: 13 (A)
